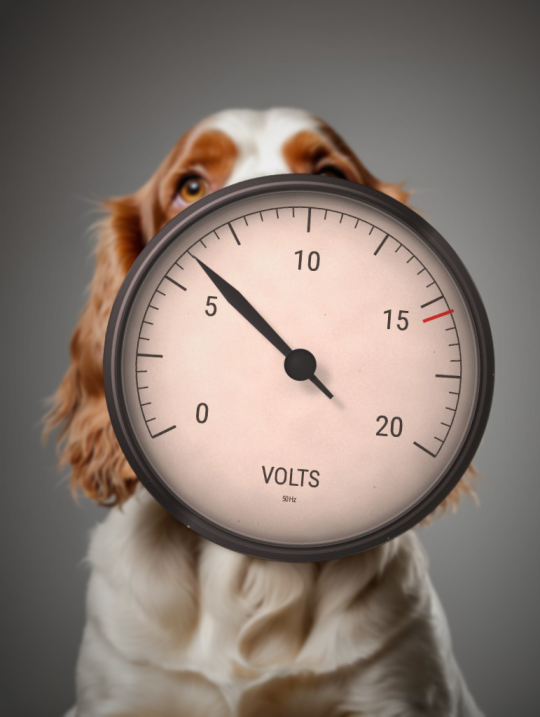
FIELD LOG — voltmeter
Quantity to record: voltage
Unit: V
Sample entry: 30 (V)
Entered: 6 (V)
